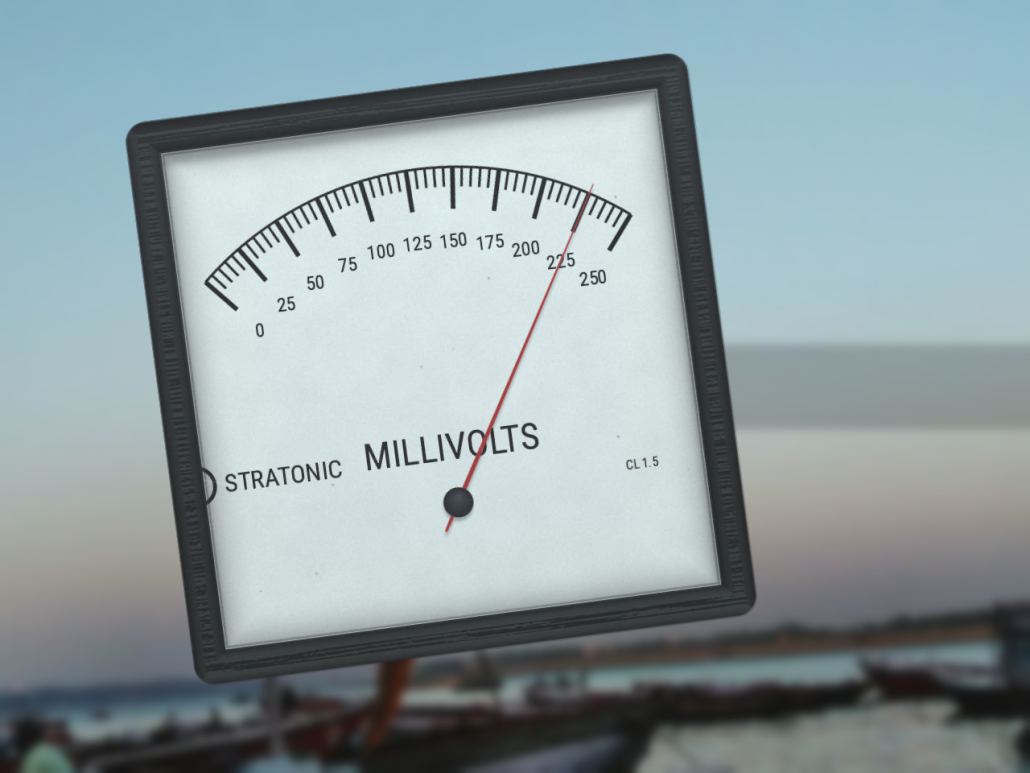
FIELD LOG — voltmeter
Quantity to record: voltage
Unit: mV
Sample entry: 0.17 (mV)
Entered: 225 (mV)
